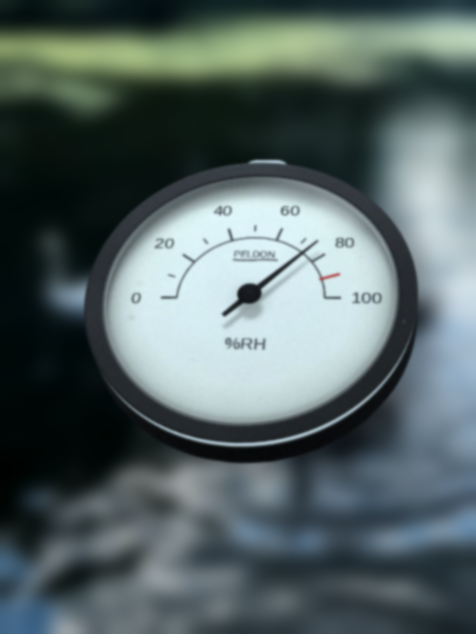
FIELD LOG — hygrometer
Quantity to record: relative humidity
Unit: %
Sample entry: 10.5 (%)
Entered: 75 (%)
